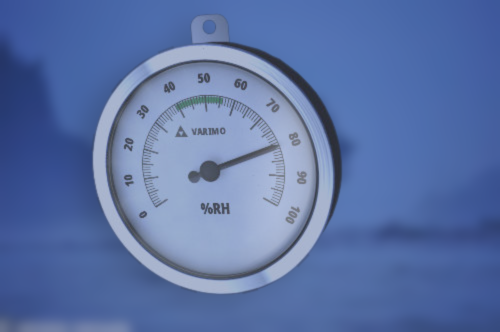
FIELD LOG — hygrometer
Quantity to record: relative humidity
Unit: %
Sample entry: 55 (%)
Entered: 80 (%)
